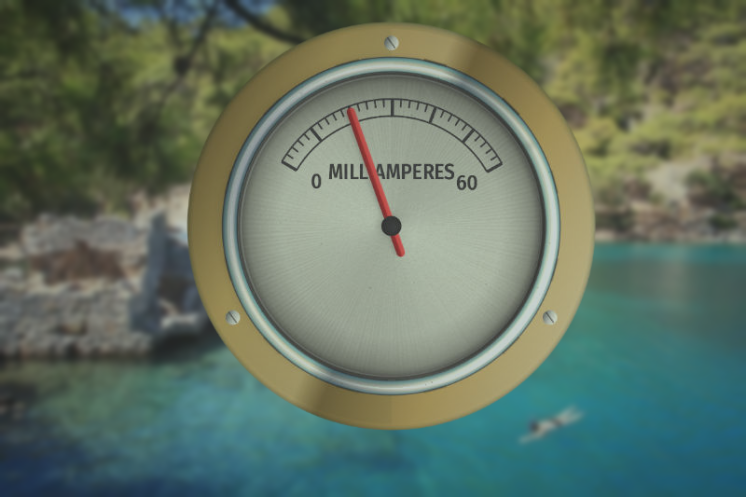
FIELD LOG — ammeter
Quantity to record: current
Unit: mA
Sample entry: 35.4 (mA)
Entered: 20 (mA)
